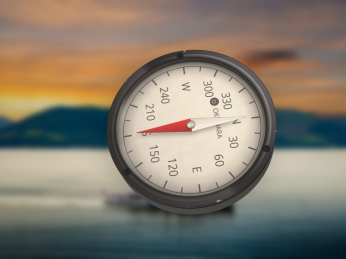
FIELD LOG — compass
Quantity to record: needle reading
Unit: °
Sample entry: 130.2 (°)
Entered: 180 (°)
